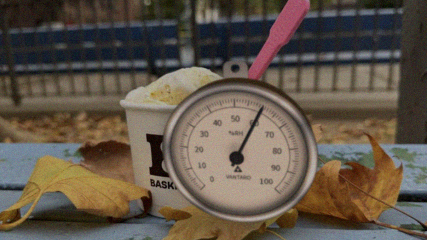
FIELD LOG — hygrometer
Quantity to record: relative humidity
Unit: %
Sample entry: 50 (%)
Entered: 60 (%)
